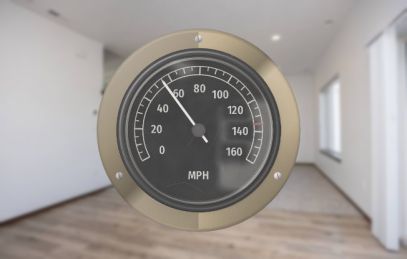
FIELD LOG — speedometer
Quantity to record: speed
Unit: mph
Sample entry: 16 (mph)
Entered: 55 (mph)
